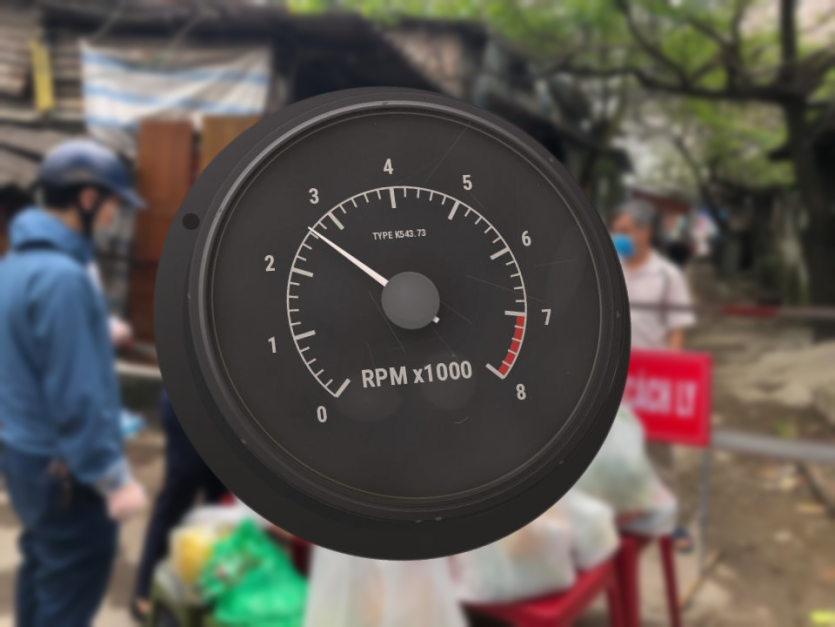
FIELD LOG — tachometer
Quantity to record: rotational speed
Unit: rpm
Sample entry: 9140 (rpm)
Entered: 2600 (rpm)
